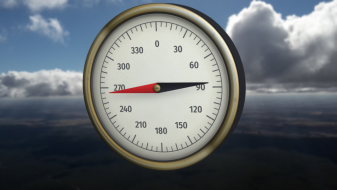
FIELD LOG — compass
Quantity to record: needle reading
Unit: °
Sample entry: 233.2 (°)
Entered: 265 (°)
